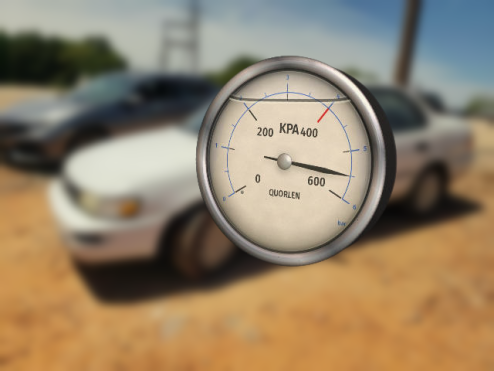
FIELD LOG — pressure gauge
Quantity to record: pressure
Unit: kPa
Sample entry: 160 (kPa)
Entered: 550 (kPa)
